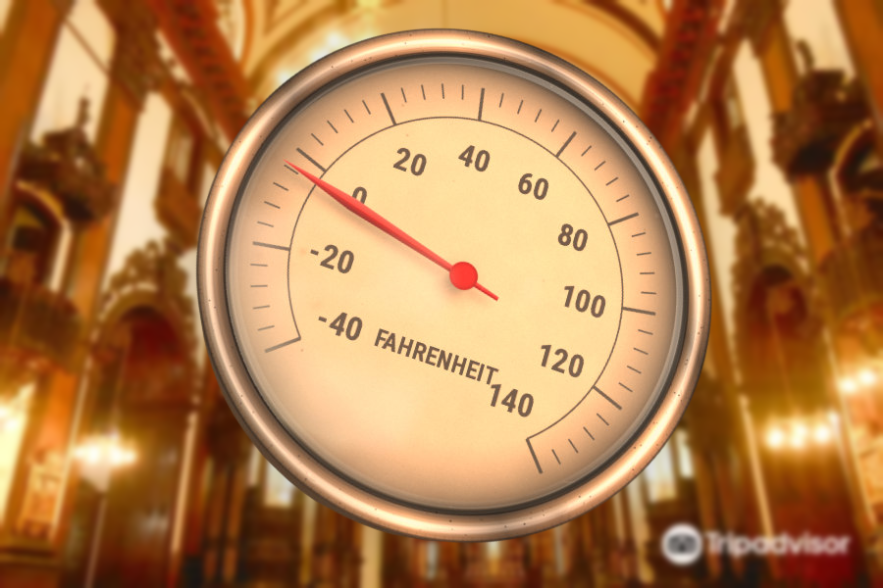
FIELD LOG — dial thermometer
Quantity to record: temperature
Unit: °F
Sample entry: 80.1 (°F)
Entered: -4 (°F)
